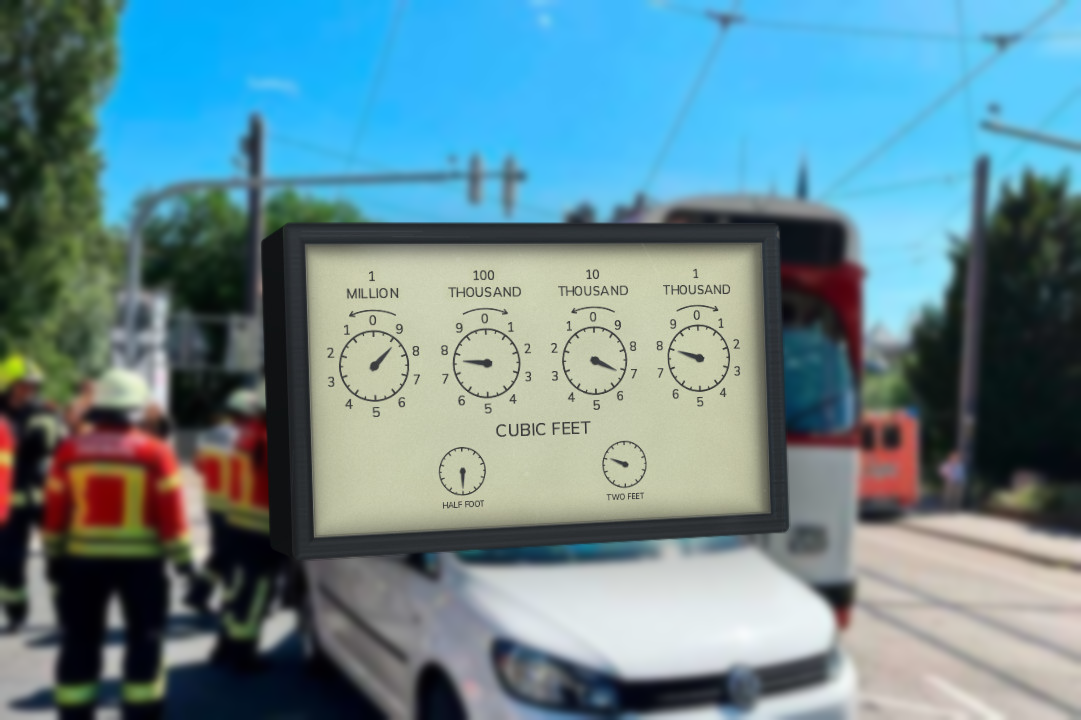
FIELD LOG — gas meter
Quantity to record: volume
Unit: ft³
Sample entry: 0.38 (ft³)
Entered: 876800 (ft³)
